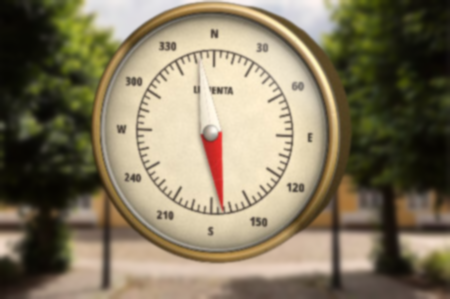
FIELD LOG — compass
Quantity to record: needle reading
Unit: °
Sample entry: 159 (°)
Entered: 170 (°)
